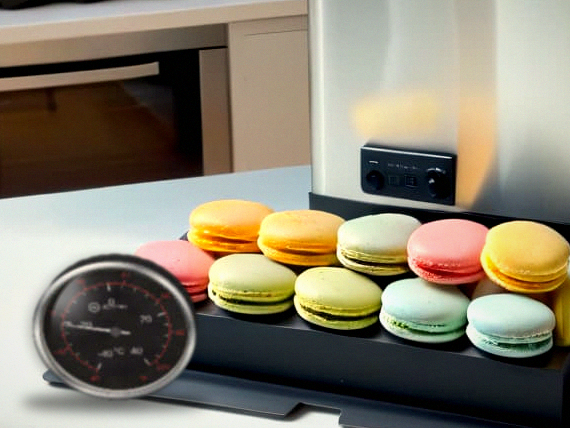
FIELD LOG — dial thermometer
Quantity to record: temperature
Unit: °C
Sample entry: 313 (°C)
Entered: -20 (°C)
